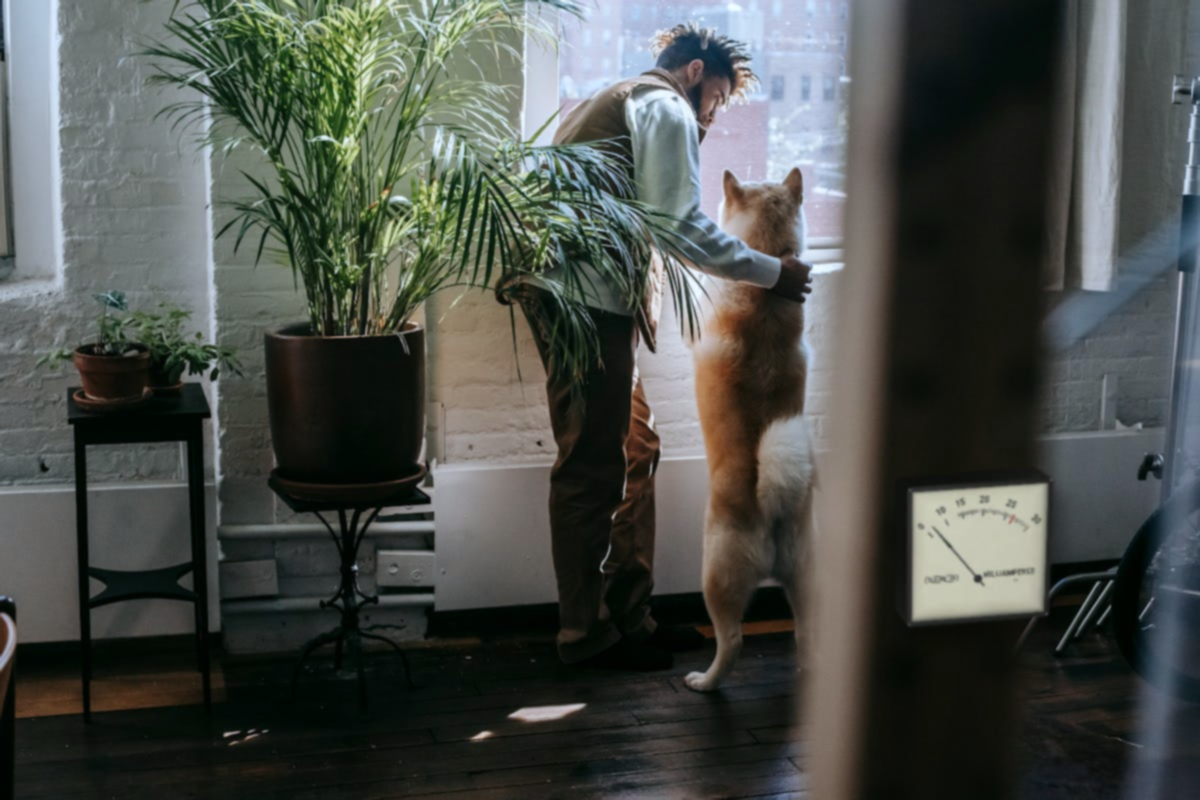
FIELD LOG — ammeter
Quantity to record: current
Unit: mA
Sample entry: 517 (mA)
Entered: 5 (mA)
